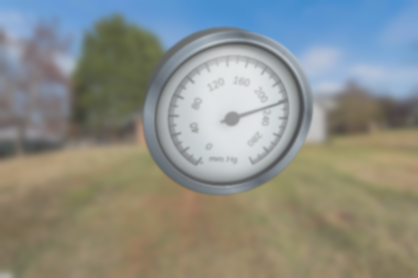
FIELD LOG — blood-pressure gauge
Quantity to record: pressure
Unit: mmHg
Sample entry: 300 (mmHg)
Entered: 220 (mmHg)
